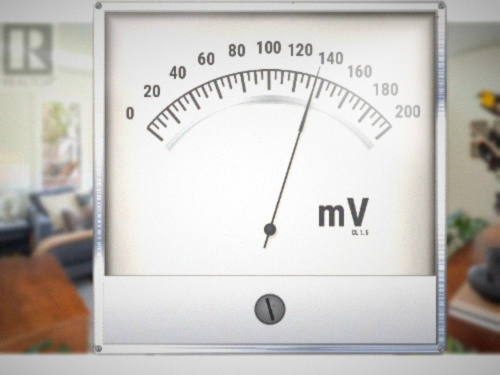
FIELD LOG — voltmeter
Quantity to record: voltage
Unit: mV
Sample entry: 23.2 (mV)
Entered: 135 (mV)
